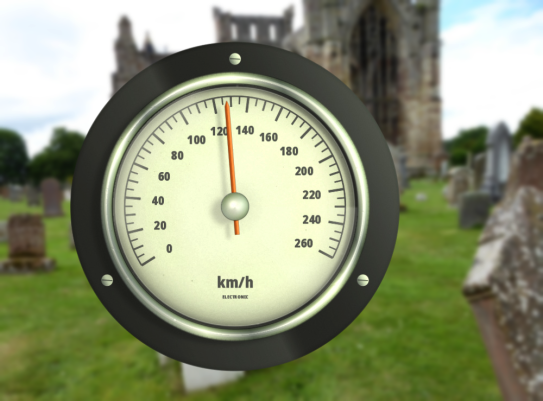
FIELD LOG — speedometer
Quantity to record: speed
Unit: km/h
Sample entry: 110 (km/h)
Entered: 127.5 (km/h)
